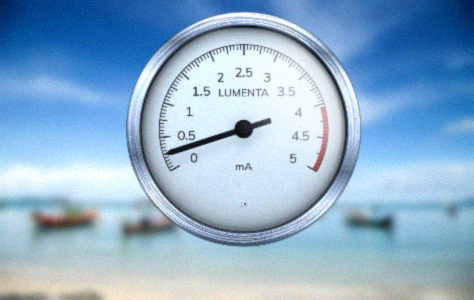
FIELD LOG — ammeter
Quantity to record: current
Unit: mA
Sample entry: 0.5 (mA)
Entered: 0.25 (mA)
